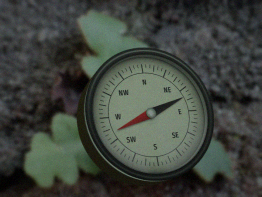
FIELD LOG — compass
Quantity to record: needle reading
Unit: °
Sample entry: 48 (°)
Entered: 250 (°)
